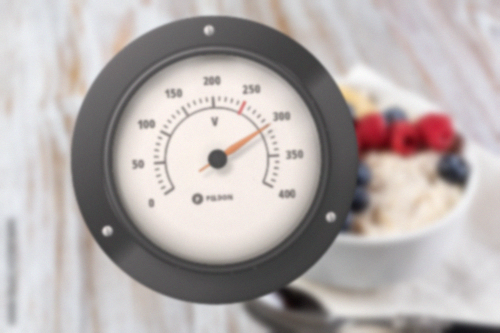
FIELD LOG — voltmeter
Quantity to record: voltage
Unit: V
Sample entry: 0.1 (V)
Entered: 300 (V)
